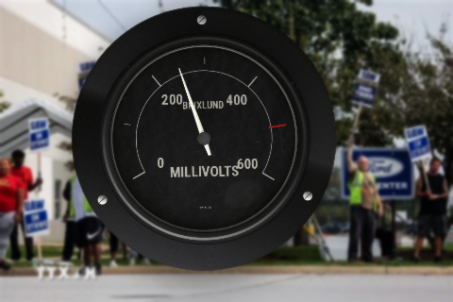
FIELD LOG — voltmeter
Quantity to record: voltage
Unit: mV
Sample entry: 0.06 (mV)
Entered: 250 (mV)
